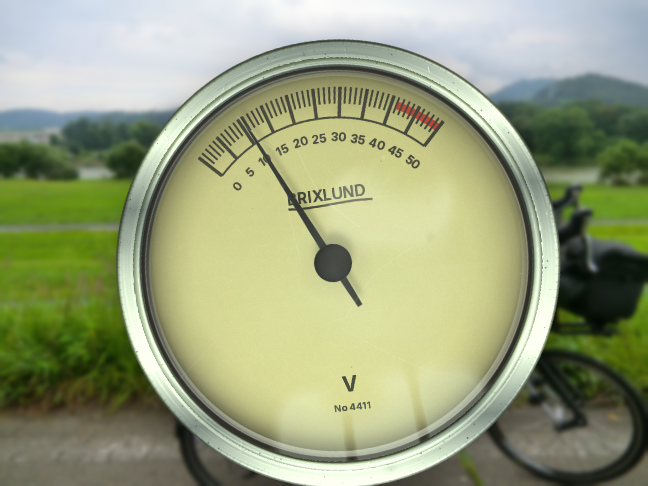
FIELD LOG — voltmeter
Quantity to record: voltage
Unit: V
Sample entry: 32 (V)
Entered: 11 (V)
